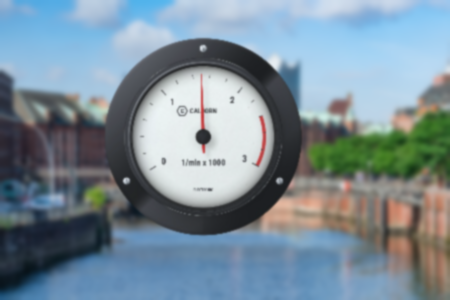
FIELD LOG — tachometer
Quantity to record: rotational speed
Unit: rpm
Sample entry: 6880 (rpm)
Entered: 1500 (rpm)
